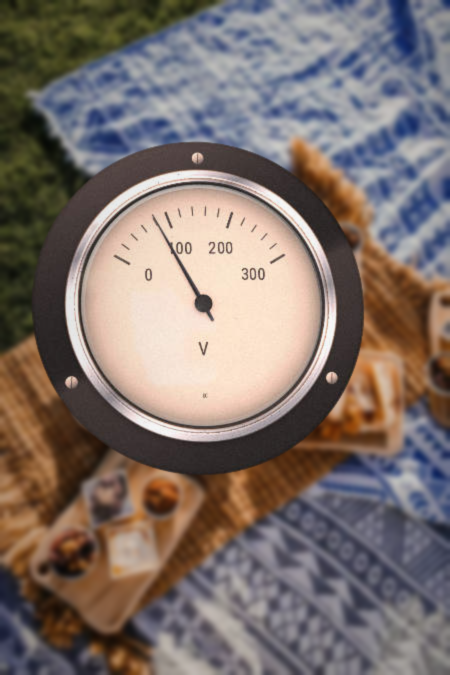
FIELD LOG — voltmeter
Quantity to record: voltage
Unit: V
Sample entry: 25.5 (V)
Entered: 80 (V)
